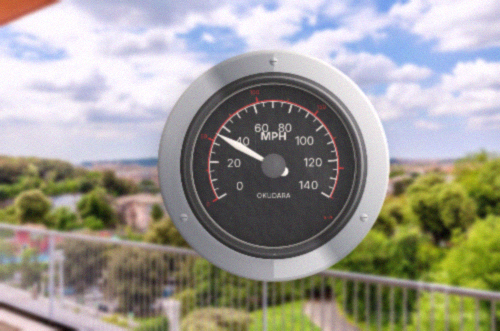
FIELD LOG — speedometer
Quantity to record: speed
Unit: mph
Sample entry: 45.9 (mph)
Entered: 35 (mph)
